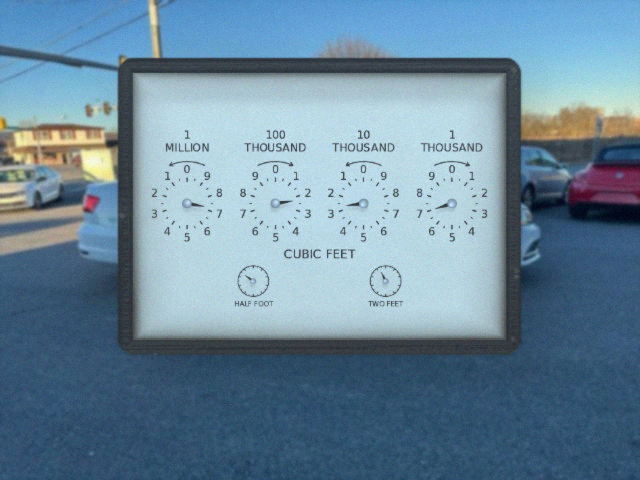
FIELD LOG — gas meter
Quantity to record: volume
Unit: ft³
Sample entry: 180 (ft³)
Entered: 722700 (ft³)
